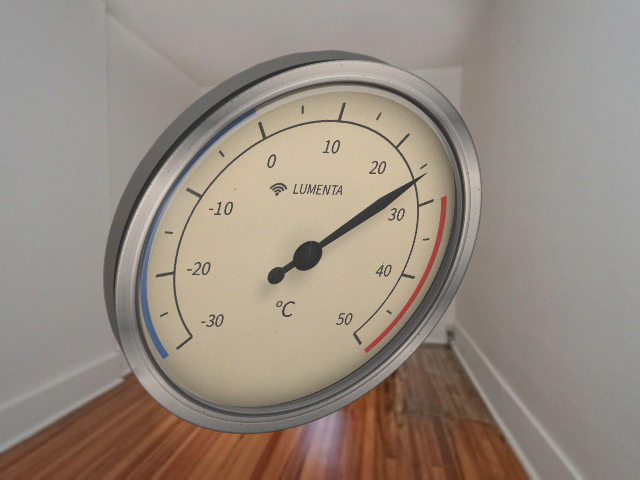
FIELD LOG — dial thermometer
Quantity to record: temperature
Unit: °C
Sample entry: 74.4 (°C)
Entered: 25 (°C)
